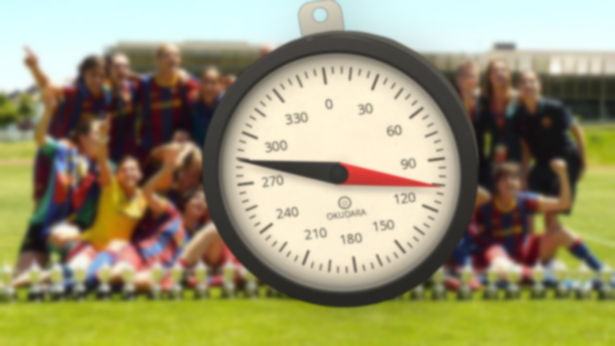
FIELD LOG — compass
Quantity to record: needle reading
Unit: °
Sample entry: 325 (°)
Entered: 105 (°)
